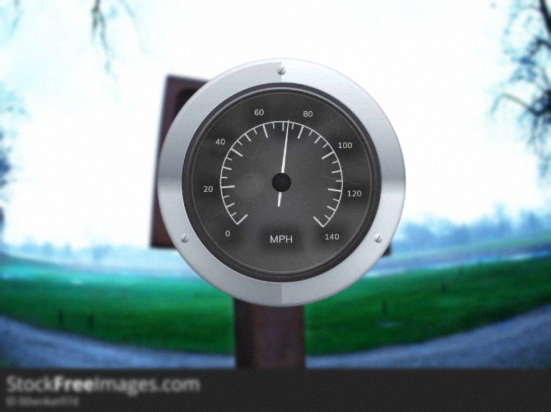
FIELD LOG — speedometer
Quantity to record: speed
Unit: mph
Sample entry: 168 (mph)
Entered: 72.5 (mph)
